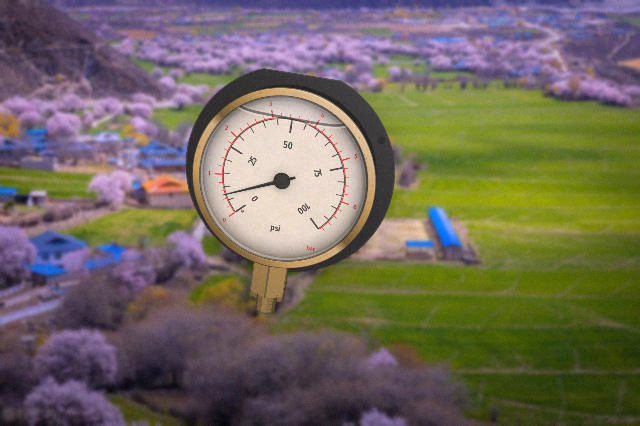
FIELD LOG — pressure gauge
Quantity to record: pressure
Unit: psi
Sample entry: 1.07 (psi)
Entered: 7.5 (psi)
